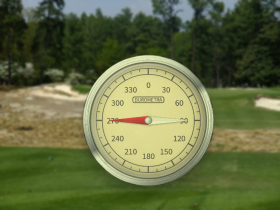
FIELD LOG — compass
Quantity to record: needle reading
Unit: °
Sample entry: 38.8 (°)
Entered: 270 (°)
